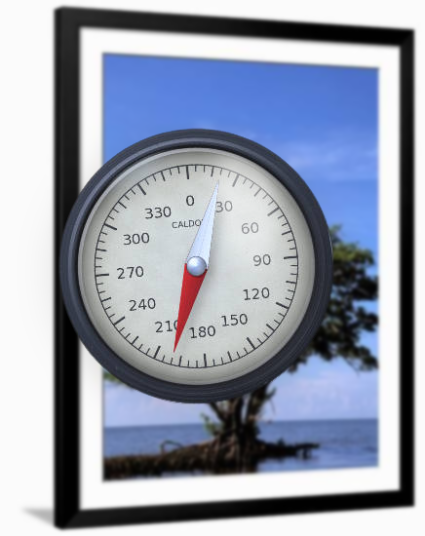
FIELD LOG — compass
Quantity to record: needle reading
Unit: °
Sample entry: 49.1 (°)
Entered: 200 (°)
